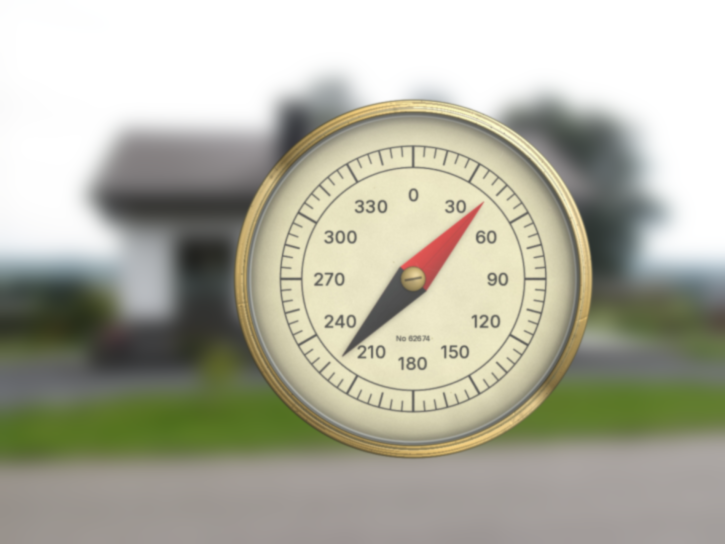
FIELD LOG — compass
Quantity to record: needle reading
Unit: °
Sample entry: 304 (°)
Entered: 42.5 (°)
